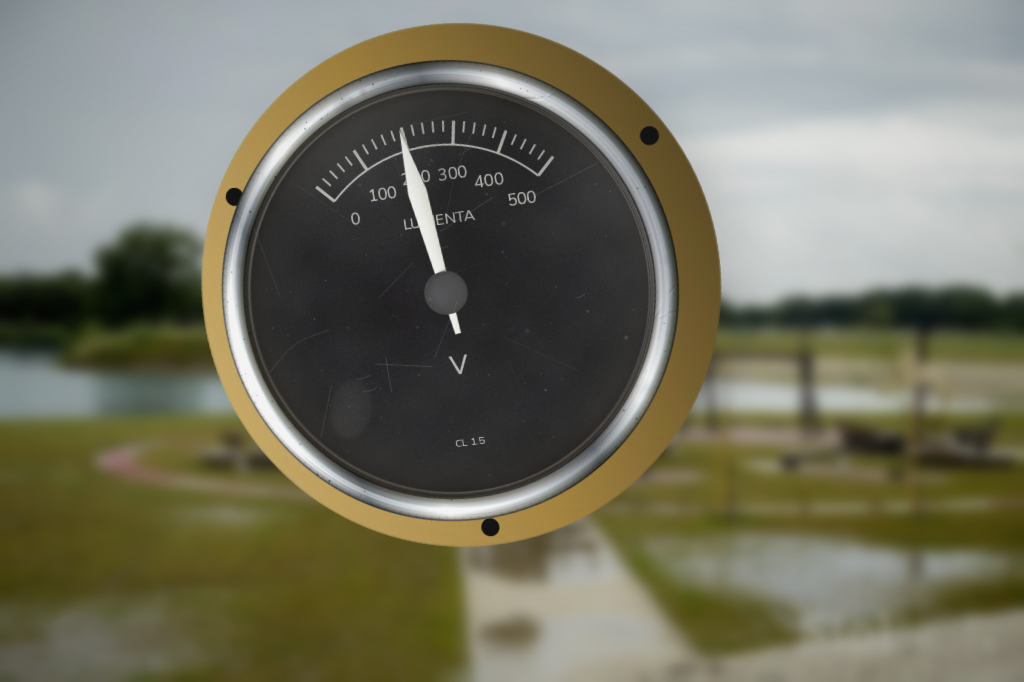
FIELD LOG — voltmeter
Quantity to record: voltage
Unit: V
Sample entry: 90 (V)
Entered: 200 (V)
